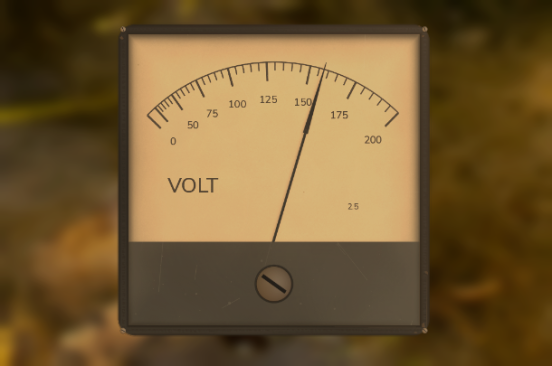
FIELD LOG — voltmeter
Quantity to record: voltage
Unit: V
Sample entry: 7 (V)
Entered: 157.5 (V)
